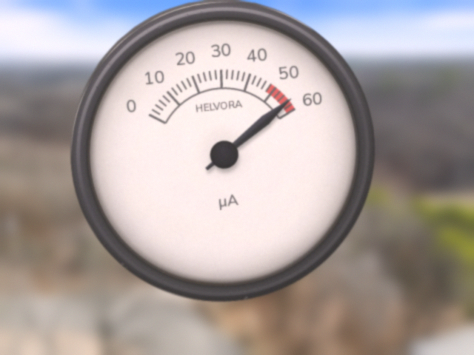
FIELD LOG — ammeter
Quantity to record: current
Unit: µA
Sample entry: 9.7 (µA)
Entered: 56 (µA)
